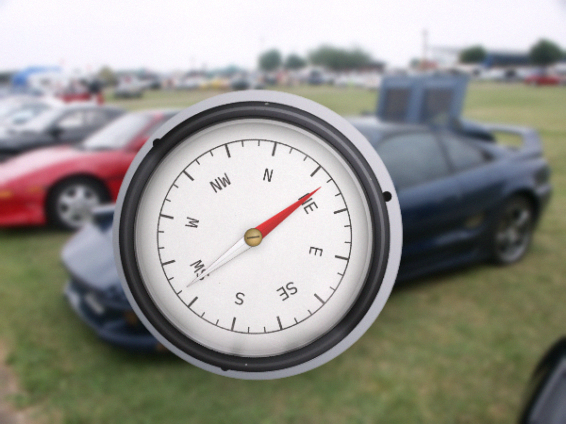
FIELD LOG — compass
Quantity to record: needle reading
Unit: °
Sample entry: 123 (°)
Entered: 40 (°)
